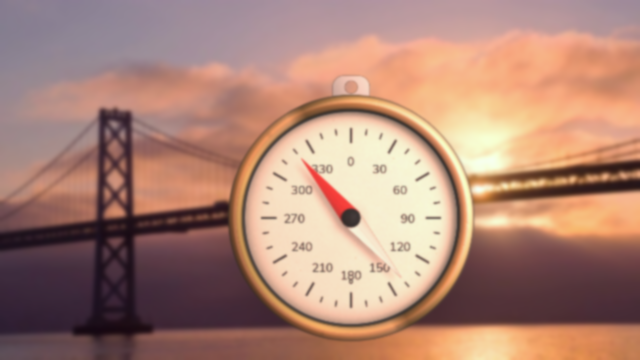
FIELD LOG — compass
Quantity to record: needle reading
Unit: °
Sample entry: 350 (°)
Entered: 320 (°)
